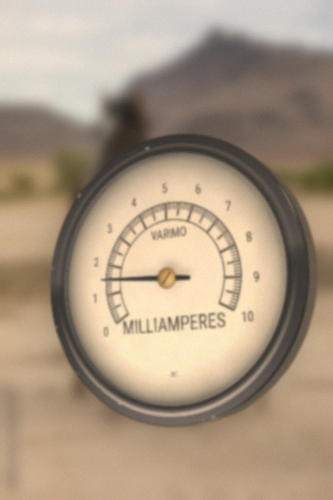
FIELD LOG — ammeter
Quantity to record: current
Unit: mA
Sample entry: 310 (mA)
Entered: 1.5 (mA)
